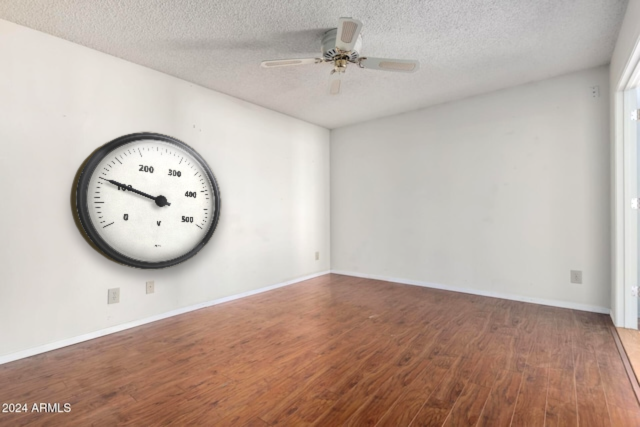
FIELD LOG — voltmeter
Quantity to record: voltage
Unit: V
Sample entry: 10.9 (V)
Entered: 100 (V)
